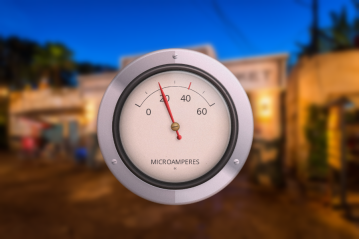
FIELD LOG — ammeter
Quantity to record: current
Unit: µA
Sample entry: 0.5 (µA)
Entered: 20 (µA)
